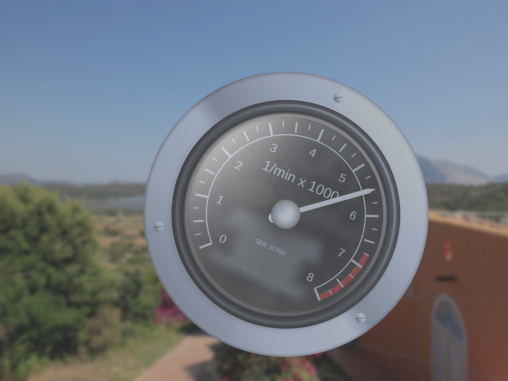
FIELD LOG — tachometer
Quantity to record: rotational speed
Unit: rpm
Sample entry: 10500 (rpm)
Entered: 5500 (rpm)
